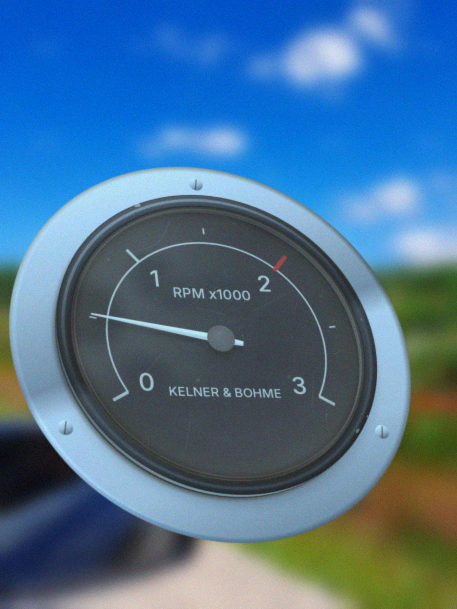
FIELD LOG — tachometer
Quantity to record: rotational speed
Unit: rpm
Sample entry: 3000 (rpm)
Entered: 500 (rpm)
